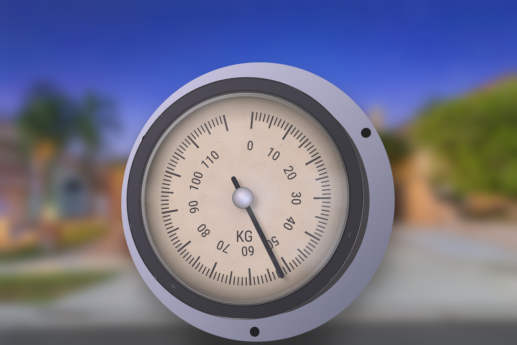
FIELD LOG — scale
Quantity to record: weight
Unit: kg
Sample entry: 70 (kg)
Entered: 52 (kg)
